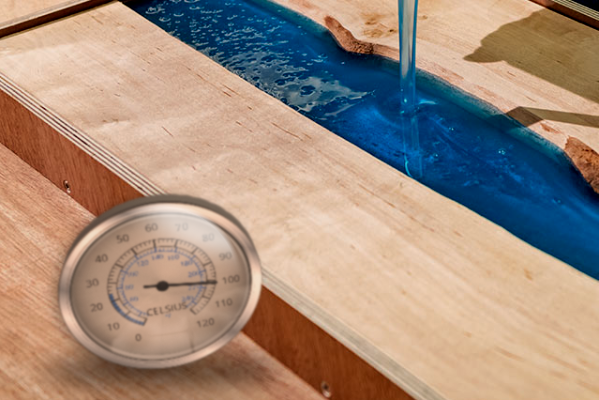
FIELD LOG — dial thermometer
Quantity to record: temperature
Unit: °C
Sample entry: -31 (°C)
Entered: 100 (°C)
